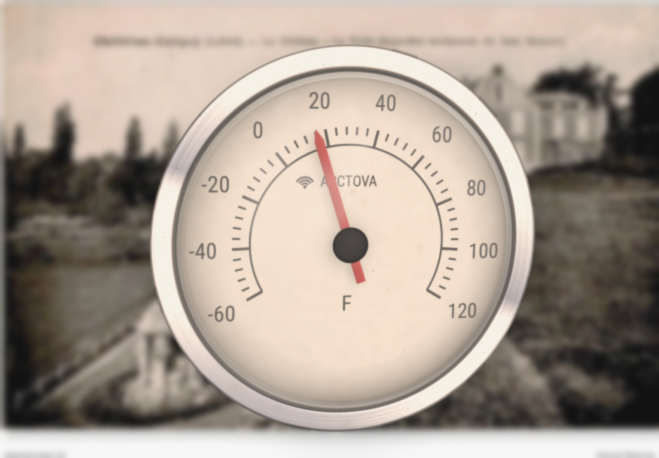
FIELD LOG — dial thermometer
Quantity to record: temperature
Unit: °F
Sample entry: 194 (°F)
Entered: 16 (°F)
